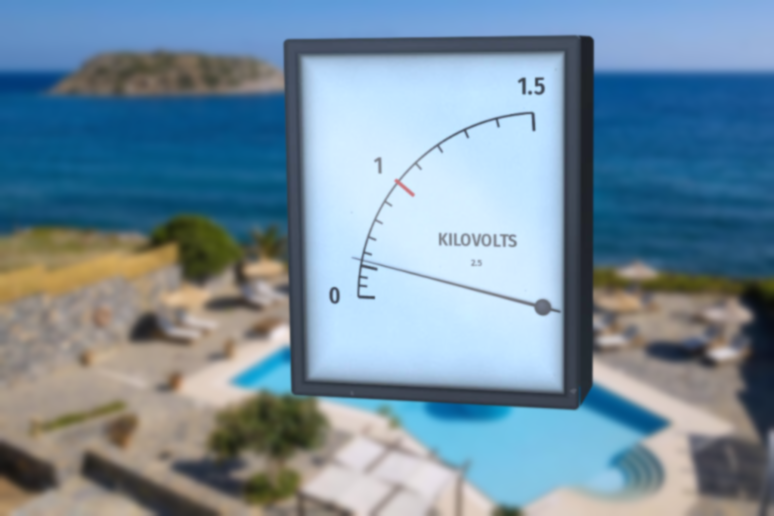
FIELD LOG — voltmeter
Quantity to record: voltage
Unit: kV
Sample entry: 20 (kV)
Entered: 0.55 (kV)
